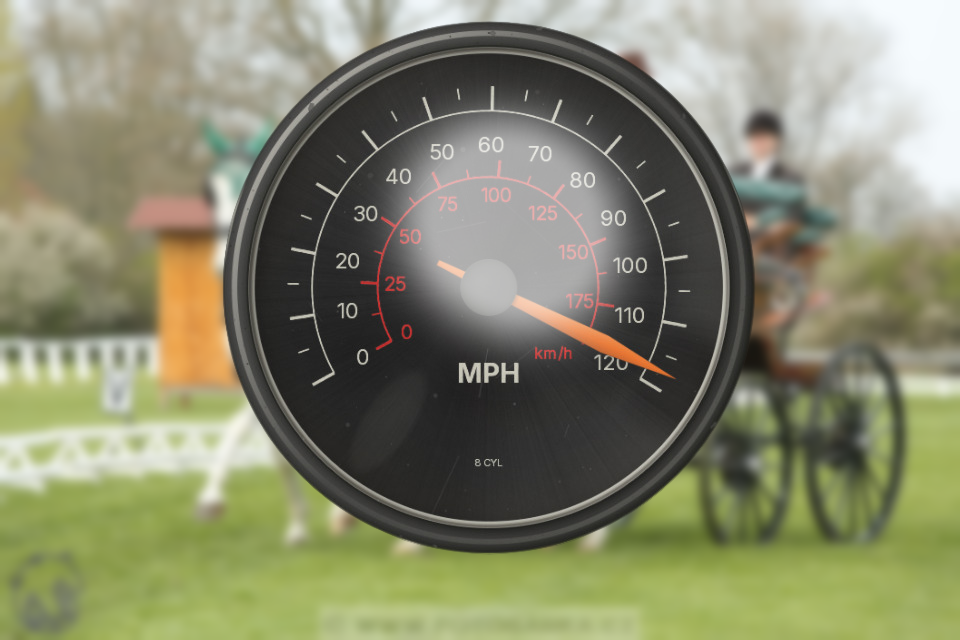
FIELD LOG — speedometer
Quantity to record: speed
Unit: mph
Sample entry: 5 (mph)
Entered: 117.5 (mph)
